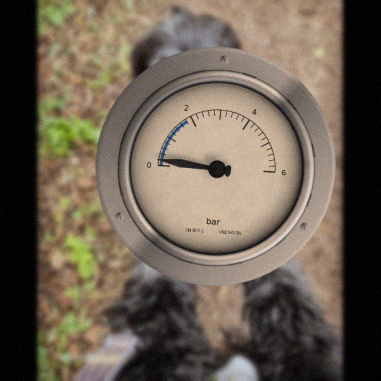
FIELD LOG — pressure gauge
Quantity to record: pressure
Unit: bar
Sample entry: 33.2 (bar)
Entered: 0.2 (bar)
